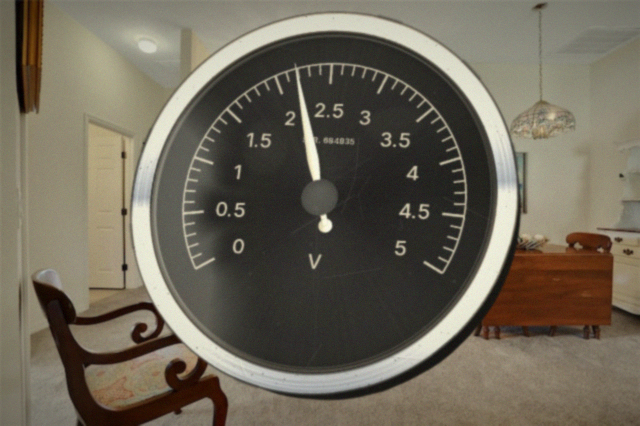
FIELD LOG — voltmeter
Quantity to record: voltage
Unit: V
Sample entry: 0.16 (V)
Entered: 2.2 (V)
